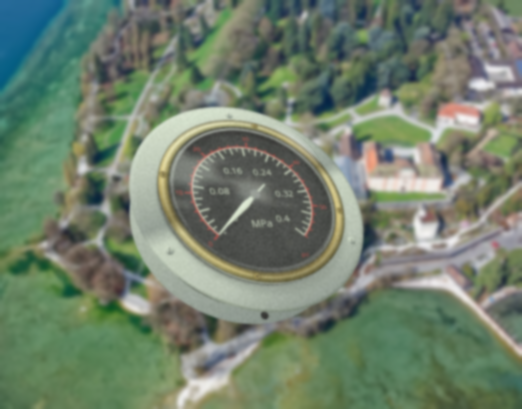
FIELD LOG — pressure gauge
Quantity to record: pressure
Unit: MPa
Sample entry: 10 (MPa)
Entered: 0 (MPa)
